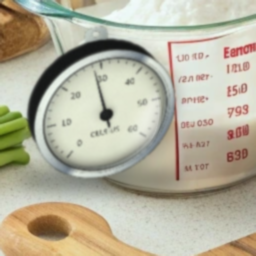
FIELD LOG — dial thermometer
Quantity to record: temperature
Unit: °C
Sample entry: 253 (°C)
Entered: 28 (°C)
